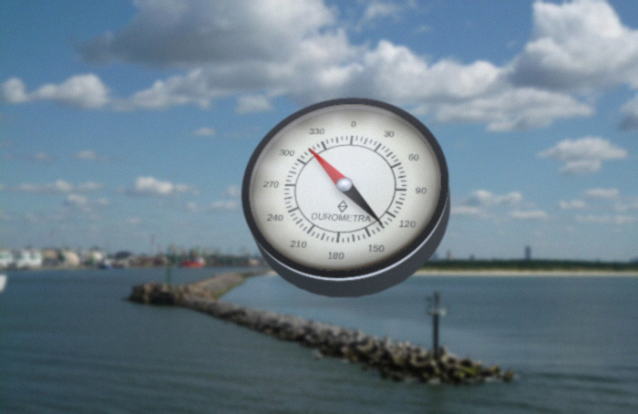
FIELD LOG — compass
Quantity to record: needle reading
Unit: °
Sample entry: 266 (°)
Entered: 315 (°)
